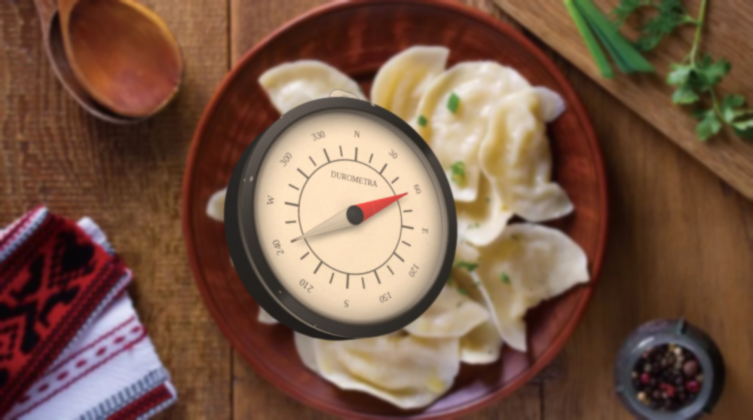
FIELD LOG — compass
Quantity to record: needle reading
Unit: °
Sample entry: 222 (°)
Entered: 60 (°)
